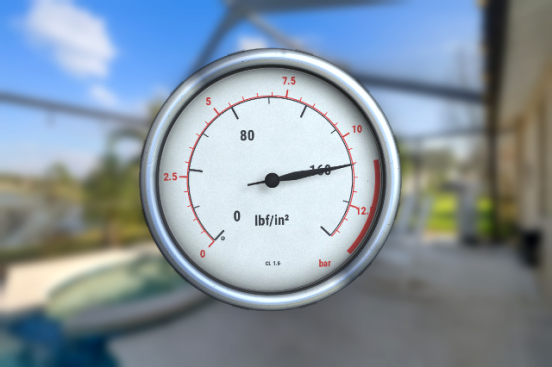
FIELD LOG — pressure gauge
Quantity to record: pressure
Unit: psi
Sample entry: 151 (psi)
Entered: 160 (psi)
